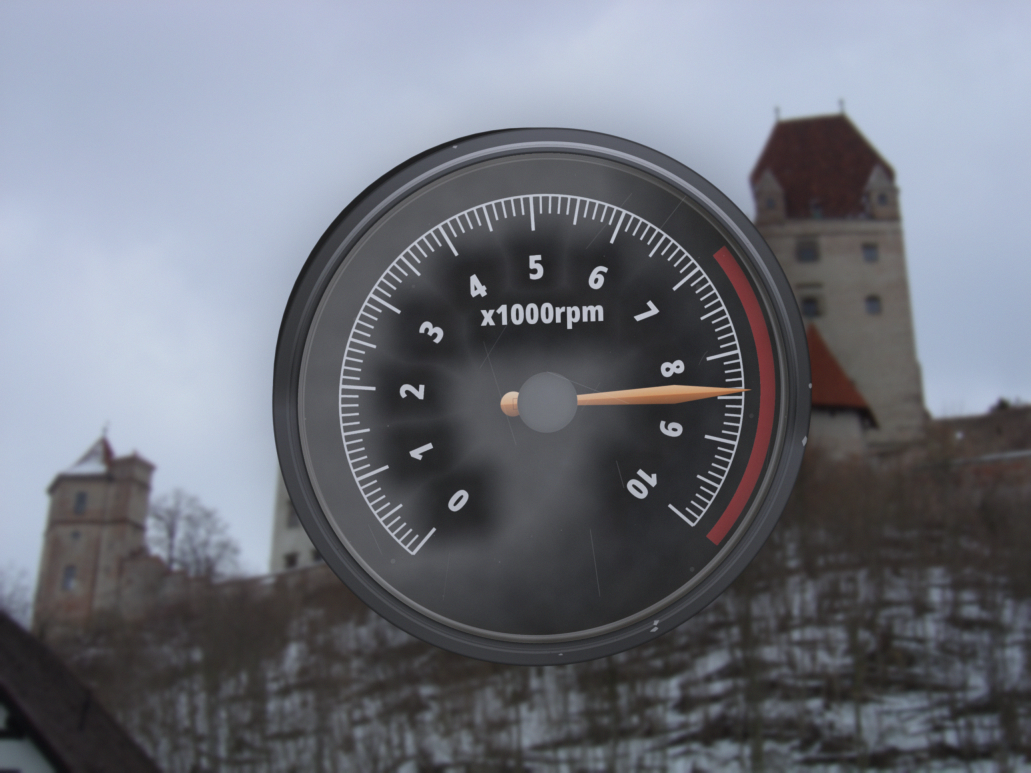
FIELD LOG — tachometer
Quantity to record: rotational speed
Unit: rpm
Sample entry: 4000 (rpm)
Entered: 8400 (rpm)
